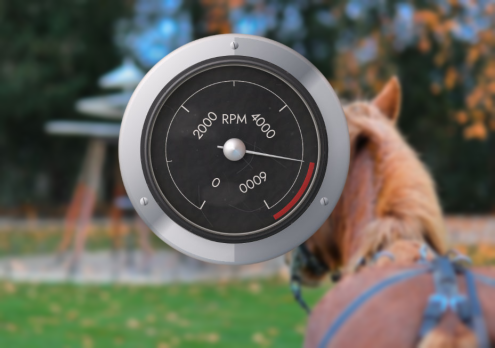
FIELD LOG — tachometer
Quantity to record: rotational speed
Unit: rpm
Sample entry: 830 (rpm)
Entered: 5000 (rpm)
